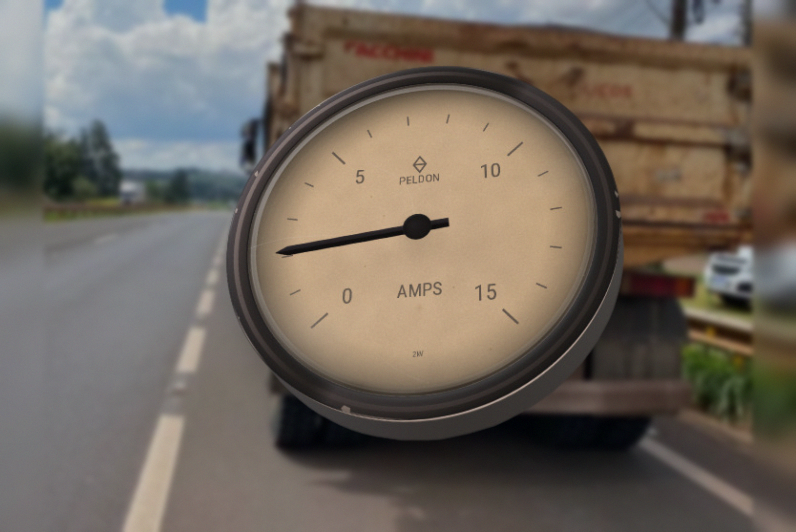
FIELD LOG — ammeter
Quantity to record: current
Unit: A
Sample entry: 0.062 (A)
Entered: 2 (A)
